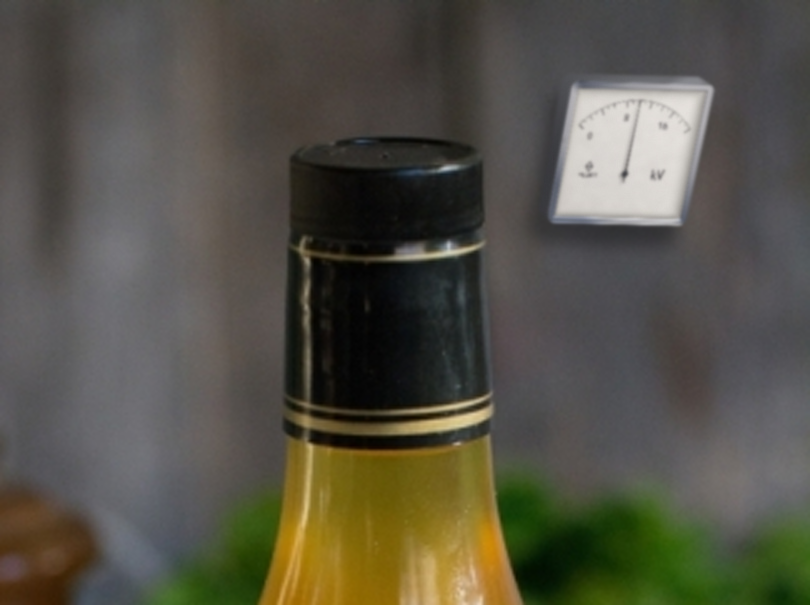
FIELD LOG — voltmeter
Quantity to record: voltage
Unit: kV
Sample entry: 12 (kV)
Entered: 10 (kV)
